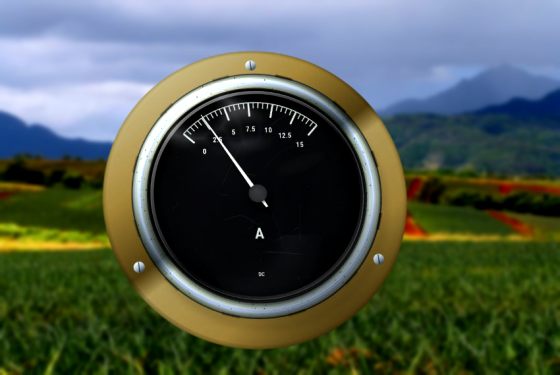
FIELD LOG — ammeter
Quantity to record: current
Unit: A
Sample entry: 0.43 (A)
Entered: 2.5 (A)
